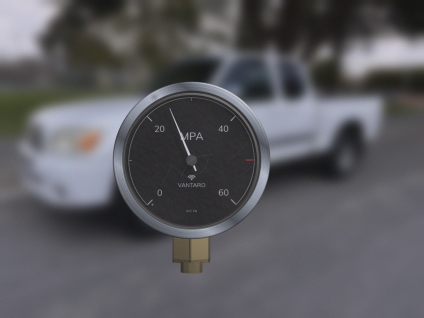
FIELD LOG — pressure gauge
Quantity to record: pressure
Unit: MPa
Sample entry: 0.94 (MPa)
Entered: 25 (MPa)
